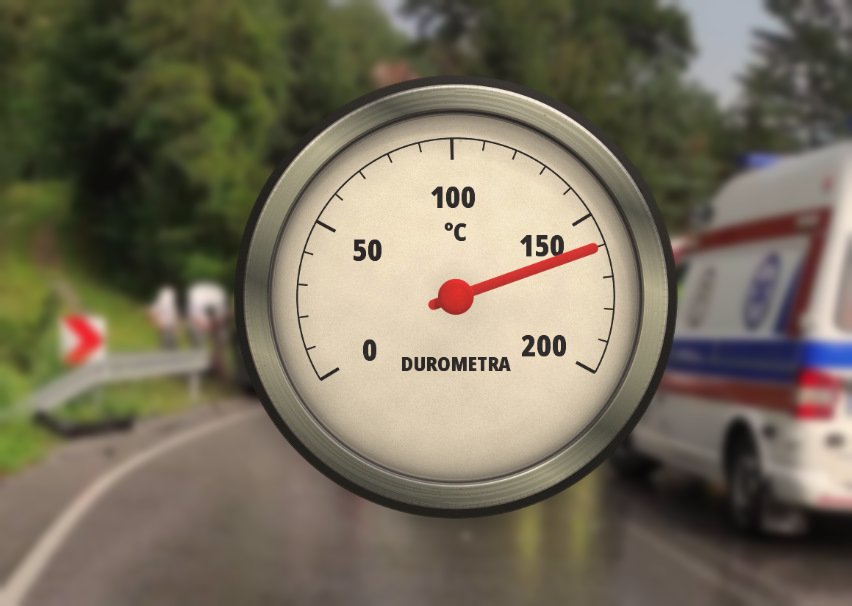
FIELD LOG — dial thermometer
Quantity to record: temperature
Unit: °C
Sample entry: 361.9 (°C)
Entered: 160 (°C)
